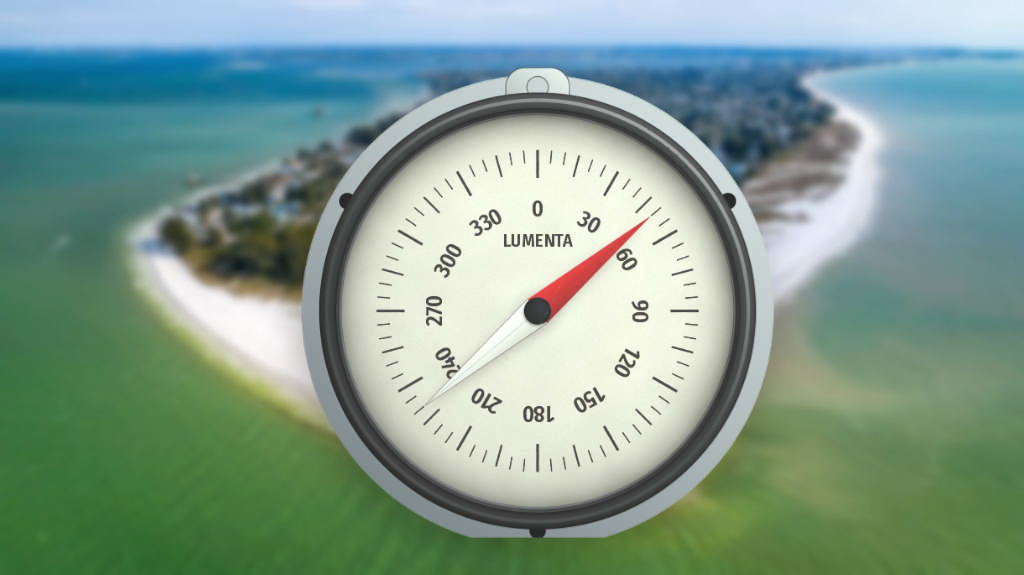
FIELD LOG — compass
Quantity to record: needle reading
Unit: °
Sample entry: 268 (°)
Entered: 50 (°)
